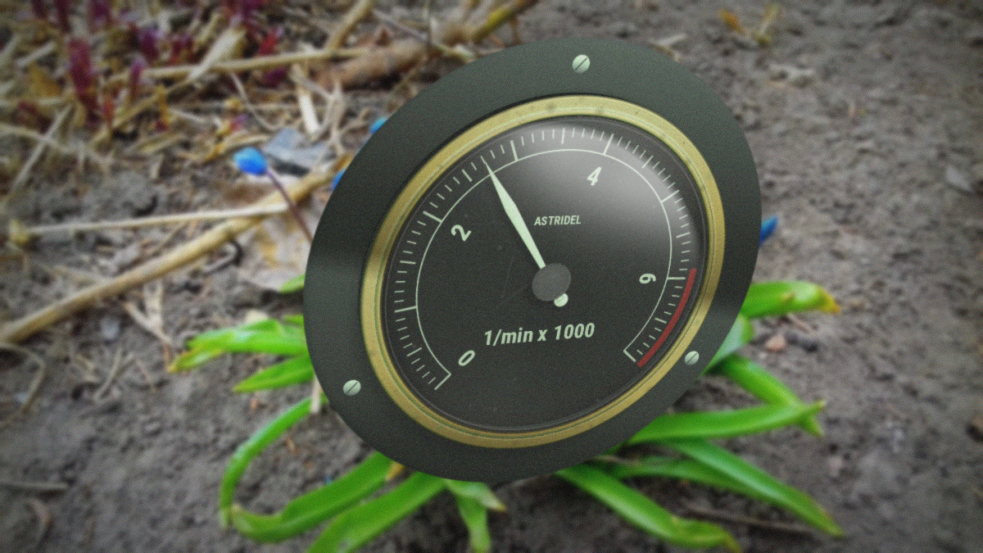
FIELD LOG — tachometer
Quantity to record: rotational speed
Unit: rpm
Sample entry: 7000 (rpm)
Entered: 2700 (rpm)
